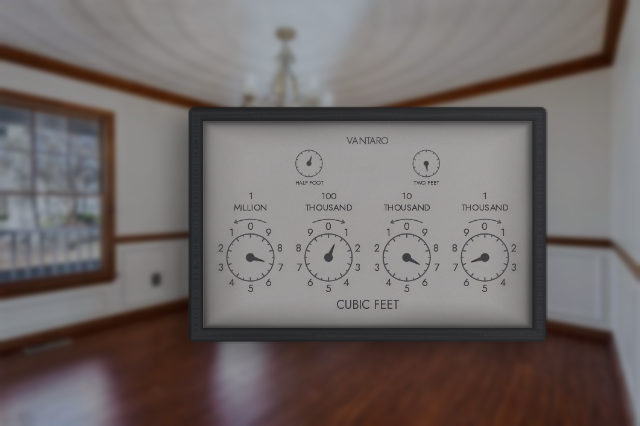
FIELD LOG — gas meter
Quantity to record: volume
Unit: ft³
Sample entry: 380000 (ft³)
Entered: 706700 (ft³)
